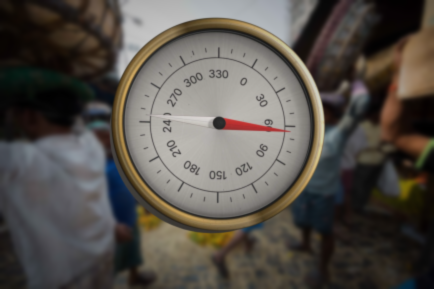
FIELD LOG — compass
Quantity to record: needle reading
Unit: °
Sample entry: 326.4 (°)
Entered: 65 (°)
